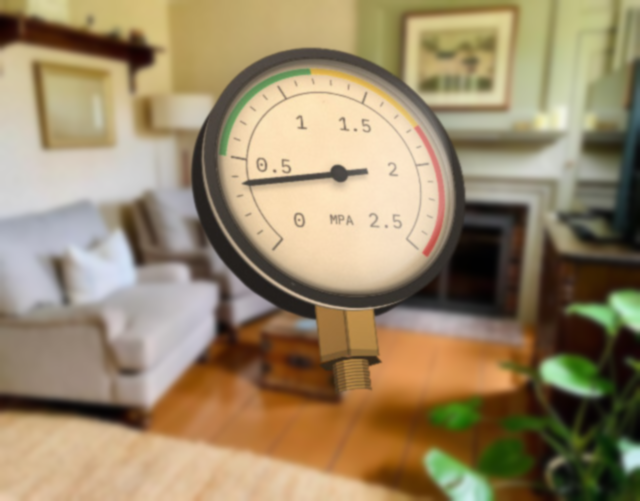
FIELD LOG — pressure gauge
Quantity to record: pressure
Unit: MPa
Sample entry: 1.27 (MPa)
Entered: 0.35 (MPa)
